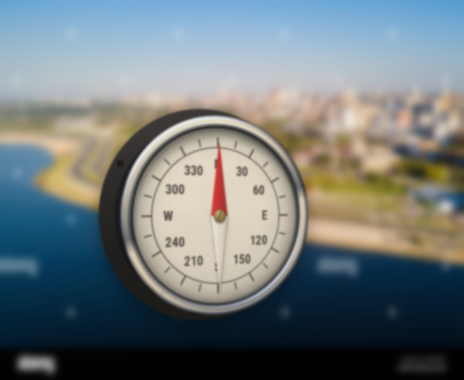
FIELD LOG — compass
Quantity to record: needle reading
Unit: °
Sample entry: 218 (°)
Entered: 0 (°)
